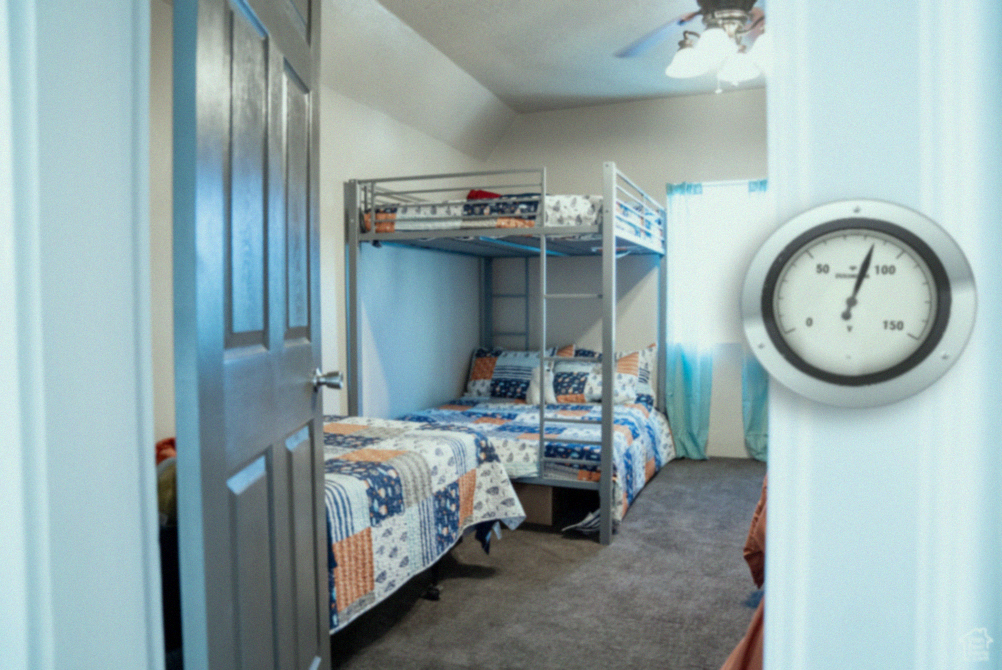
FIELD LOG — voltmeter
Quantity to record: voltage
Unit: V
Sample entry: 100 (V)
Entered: 85 (V)
